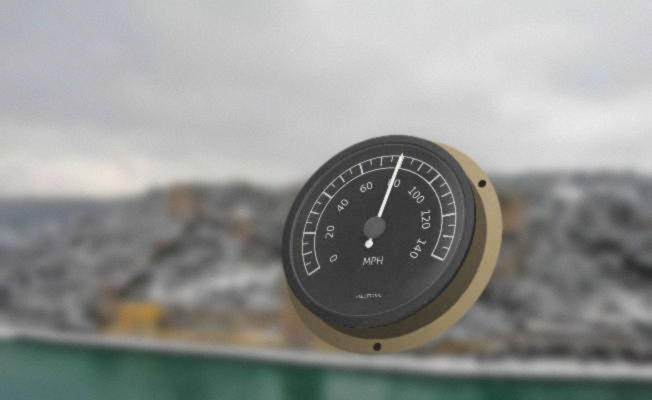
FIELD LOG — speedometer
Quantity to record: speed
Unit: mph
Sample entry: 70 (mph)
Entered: 80 (mph)
